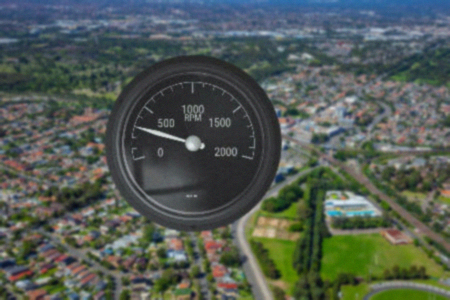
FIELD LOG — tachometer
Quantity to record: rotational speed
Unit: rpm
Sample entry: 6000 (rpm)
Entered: 300 (rpm)
